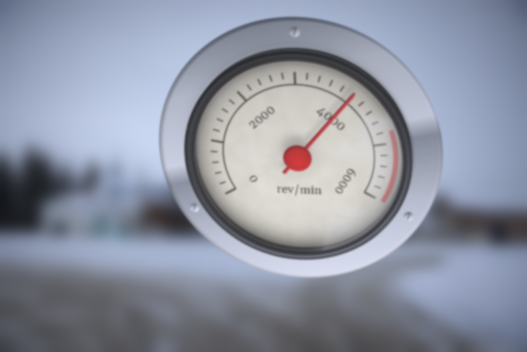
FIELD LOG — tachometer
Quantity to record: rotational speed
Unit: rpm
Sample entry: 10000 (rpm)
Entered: 4000 (rpm)
